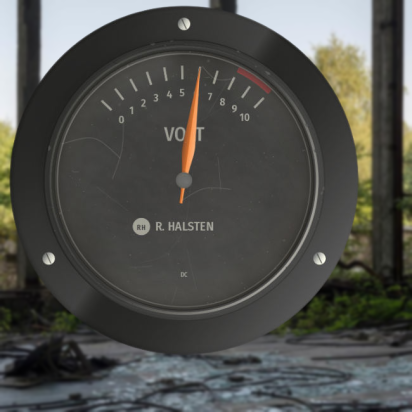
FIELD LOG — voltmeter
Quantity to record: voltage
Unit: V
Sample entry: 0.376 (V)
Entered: 6 (V)
